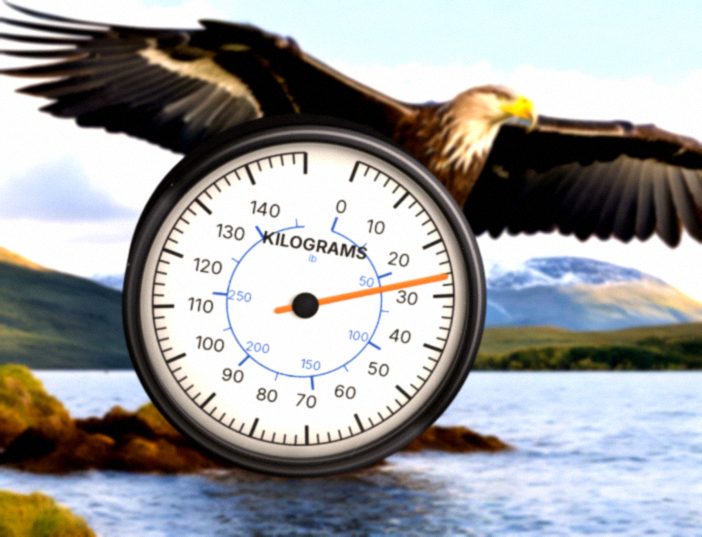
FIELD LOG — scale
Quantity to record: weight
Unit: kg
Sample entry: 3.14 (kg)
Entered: 26 (kg)
